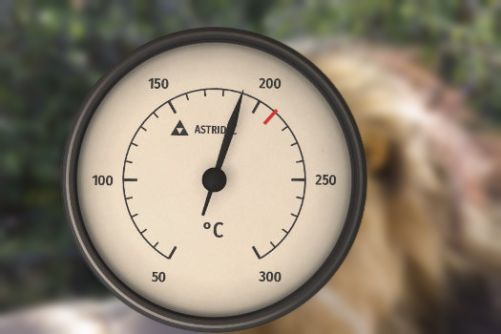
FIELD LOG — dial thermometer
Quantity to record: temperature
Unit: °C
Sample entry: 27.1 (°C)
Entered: 190 (°C)
